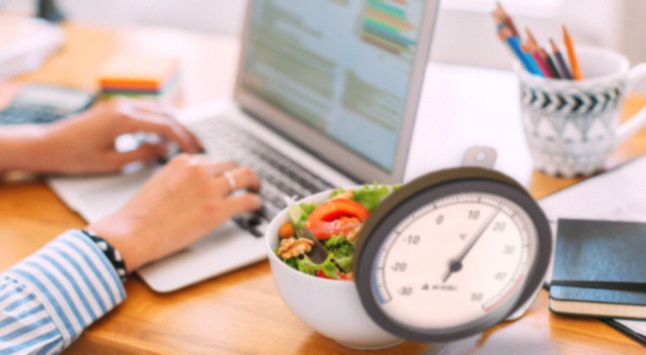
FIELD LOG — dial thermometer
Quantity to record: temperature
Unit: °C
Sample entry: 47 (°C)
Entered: 15 (°C)
